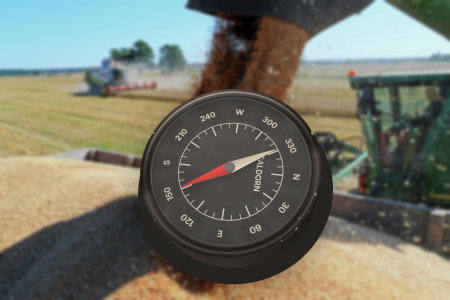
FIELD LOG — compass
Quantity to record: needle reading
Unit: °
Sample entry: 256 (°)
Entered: 150 (°)
